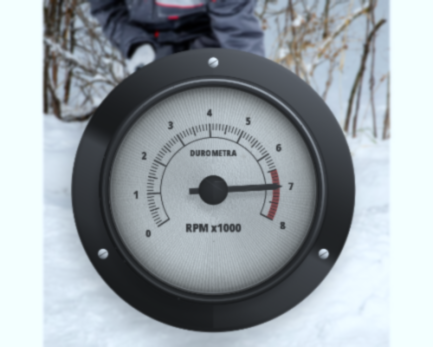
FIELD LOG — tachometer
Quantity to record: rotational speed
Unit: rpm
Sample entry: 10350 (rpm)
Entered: 7000 (rpm)
